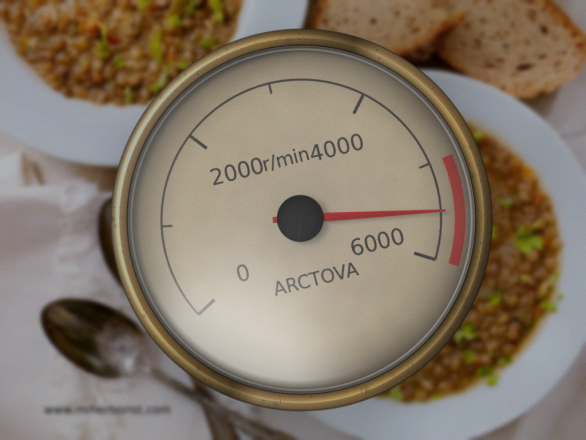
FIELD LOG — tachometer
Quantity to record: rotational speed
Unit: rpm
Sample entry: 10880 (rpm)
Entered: 5500 (rpm)
